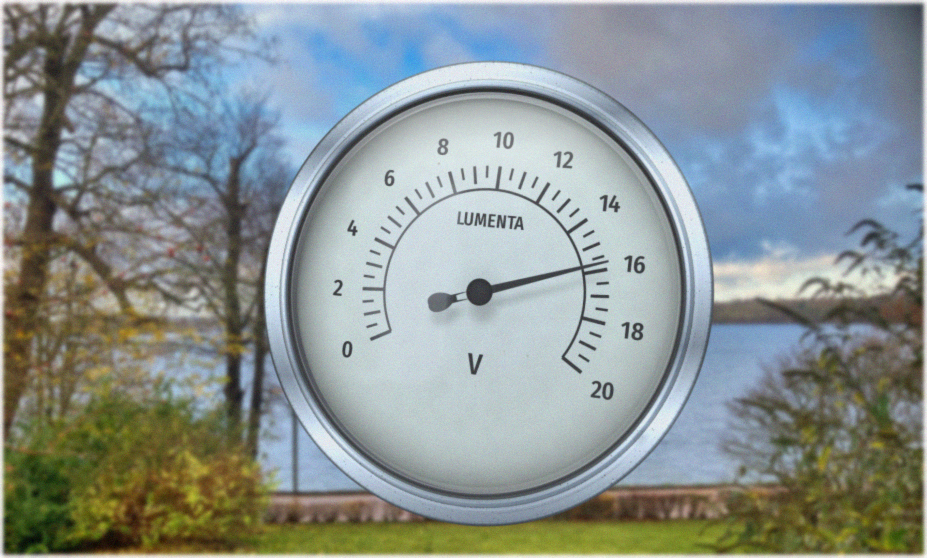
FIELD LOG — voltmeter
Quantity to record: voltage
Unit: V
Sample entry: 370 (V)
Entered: 15.75 (V)
